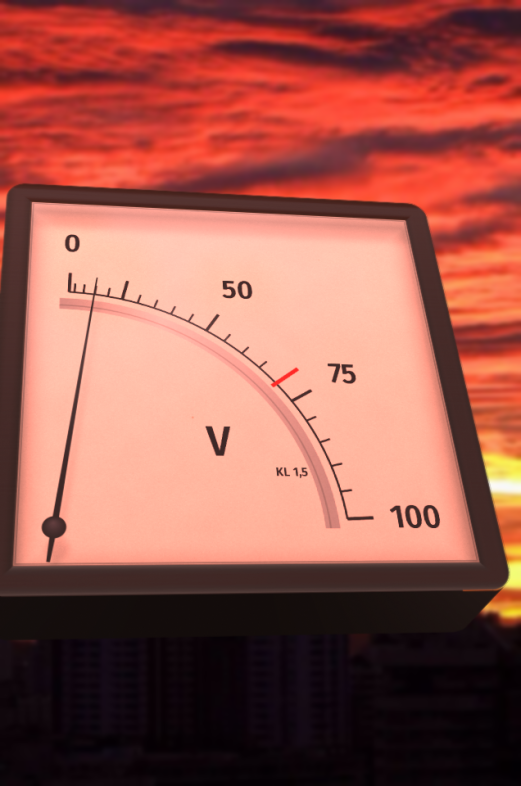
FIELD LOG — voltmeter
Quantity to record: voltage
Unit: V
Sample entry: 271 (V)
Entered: 15 (V)
